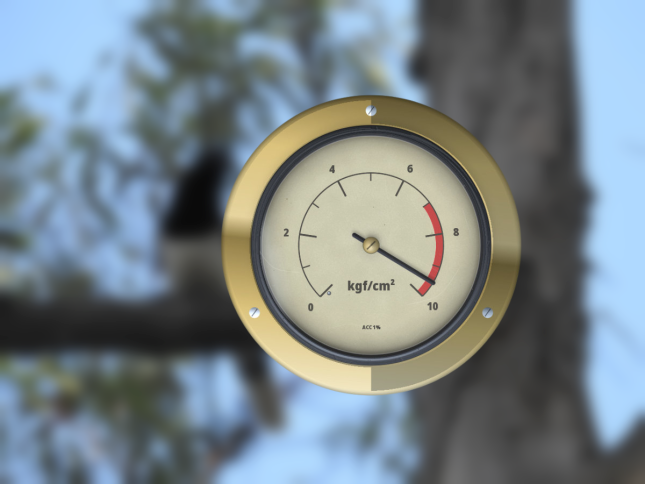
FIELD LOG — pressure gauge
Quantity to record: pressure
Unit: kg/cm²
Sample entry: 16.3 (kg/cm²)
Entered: 9.5 (kg/cm²)
